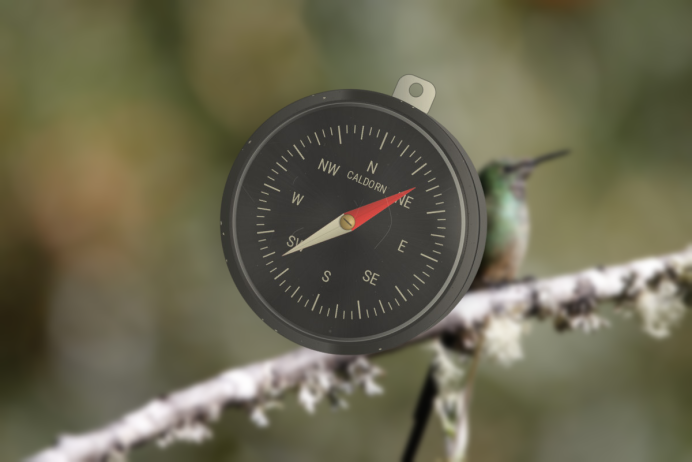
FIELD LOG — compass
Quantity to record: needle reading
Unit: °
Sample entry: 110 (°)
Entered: 40 (°)
